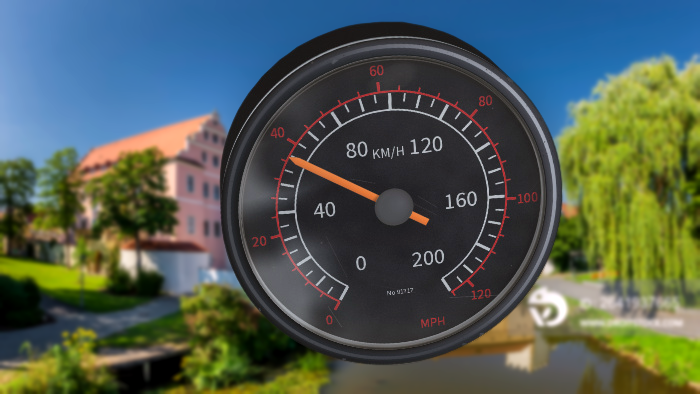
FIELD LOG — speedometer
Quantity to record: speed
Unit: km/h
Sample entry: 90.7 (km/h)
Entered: 60 (km/h)
